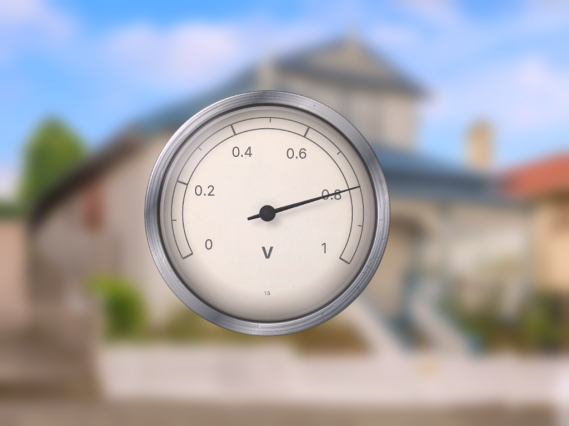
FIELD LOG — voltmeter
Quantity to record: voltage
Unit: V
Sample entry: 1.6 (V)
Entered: 0.8 (V)
